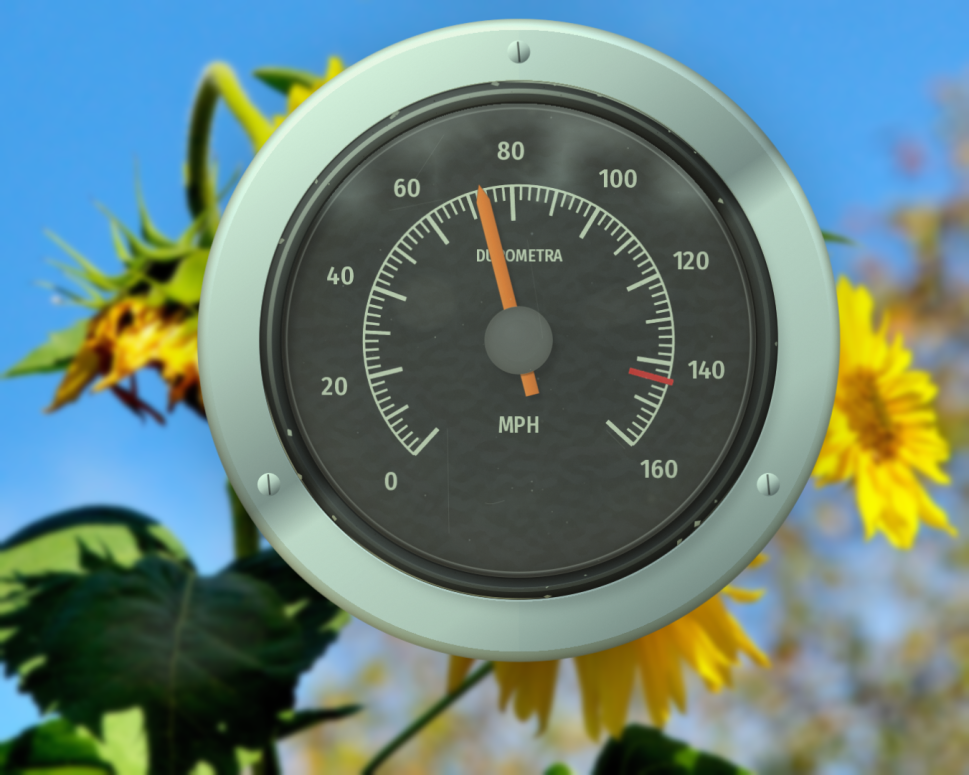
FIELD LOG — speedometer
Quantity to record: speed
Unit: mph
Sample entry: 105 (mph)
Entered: 73 (mph)
